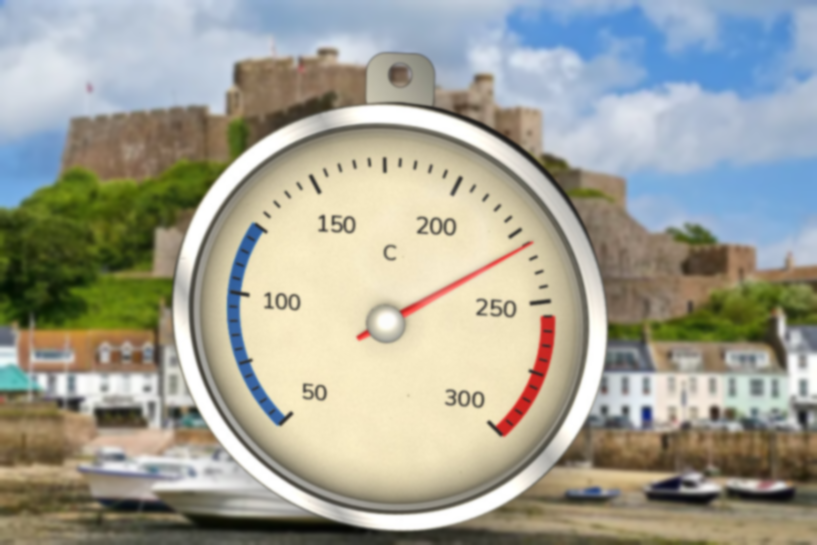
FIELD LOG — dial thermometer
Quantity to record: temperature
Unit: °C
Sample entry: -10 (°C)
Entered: 230 (°C)
